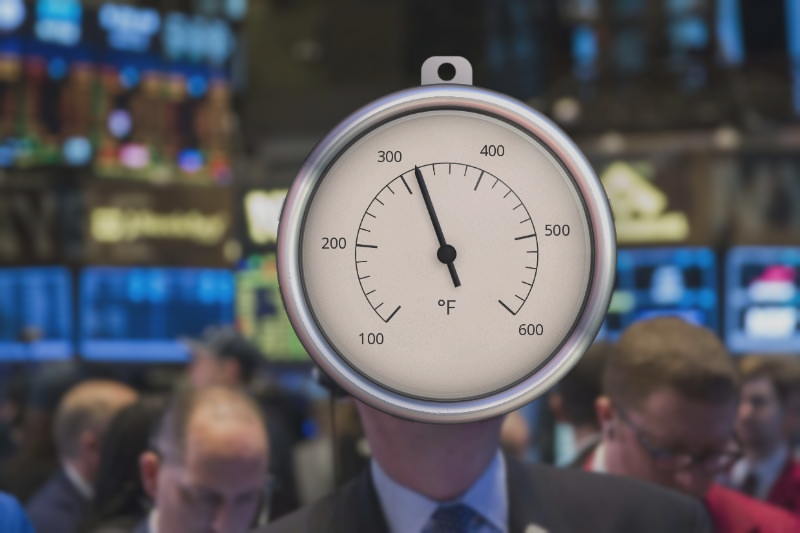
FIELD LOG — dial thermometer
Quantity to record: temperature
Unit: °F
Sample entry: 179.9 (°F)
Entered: 320 (°F)
